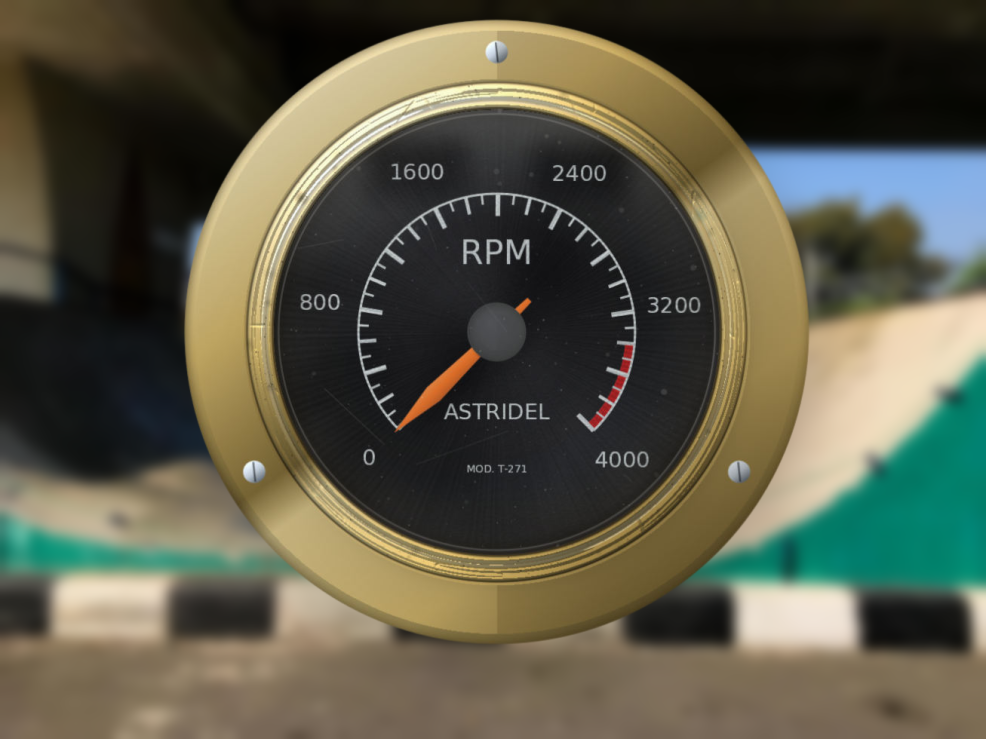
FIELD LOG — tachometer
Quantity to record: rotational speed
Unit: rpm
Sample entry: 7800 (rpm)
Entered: 0 (rpm)
